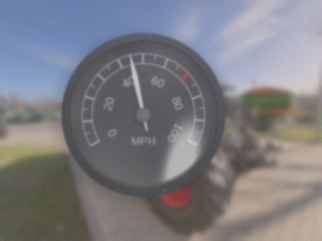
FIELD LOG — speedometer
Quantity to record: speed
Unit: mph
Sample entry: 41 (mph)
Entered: 45 (mph)
